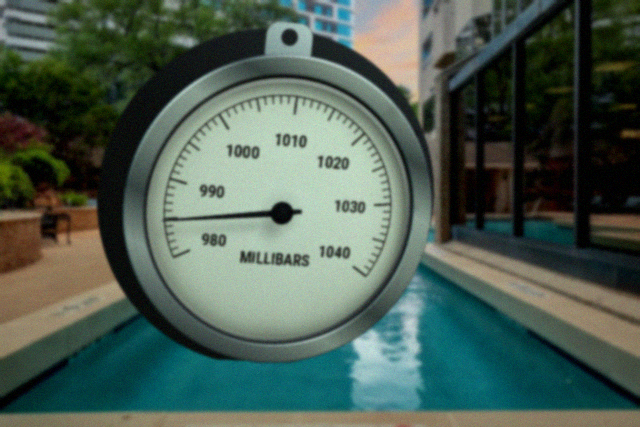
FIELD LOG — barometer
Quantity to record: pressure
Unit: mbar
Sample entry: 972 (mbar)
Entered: 985 (mbar)
